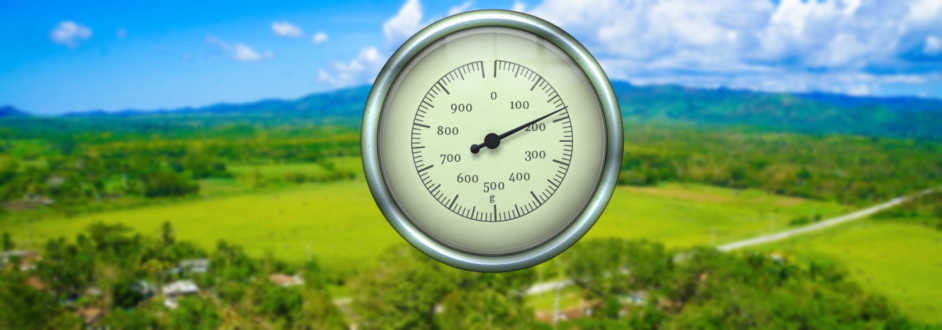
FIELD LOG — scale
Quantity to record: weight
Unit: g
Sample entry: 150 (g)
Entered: 180 (g)
